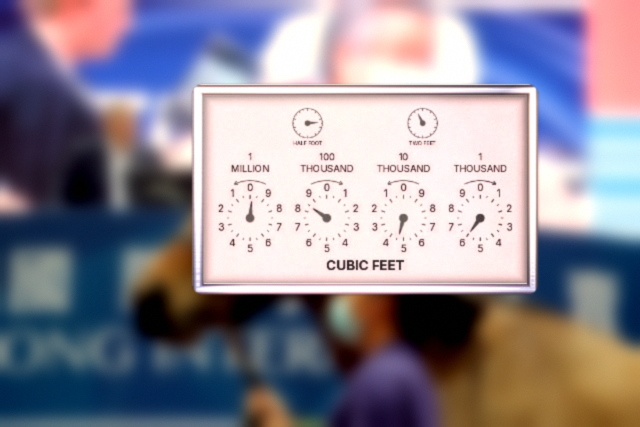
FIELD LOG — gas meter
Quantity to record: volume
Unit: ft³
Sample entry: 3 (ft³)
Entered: 984600 (ft³)
